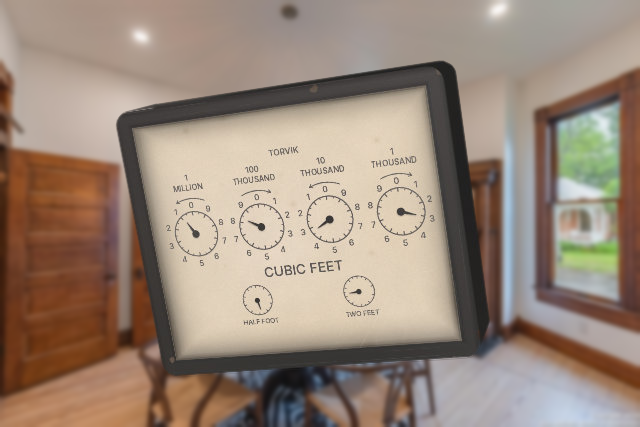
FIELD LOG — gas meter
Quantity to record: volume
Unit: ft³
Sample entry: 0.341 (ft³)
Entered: 83300 (ft³)
